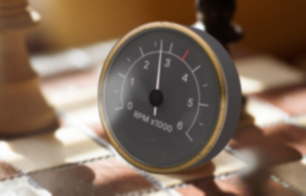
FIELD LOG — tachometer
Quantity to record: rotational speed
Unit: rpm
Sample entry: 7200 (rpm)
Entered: 2750 (rpm)
